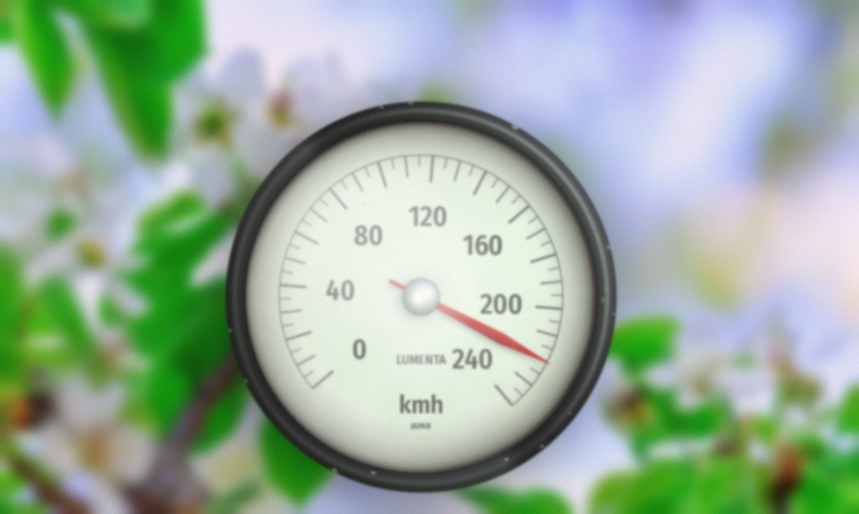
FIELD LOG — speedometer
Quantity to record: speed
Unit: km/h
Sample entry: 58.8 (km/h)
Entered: 220 (km/h)
